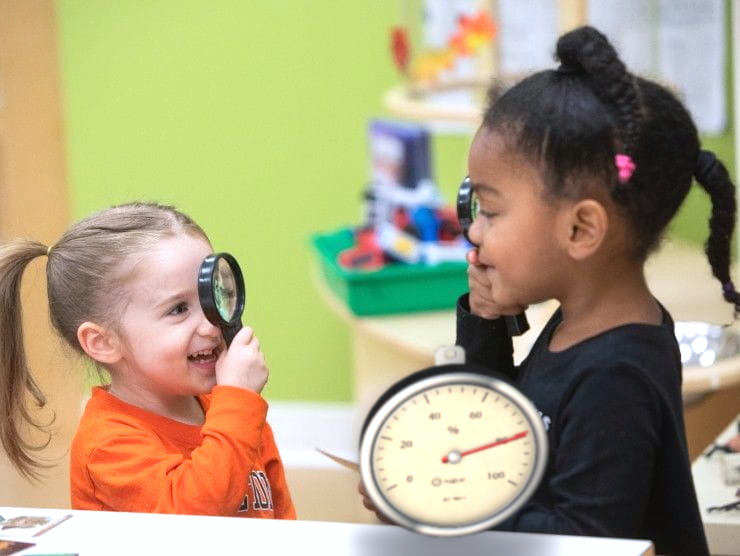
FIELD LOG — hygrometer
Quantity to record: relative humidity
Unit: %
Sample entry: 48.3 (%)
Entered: 80 (%)
